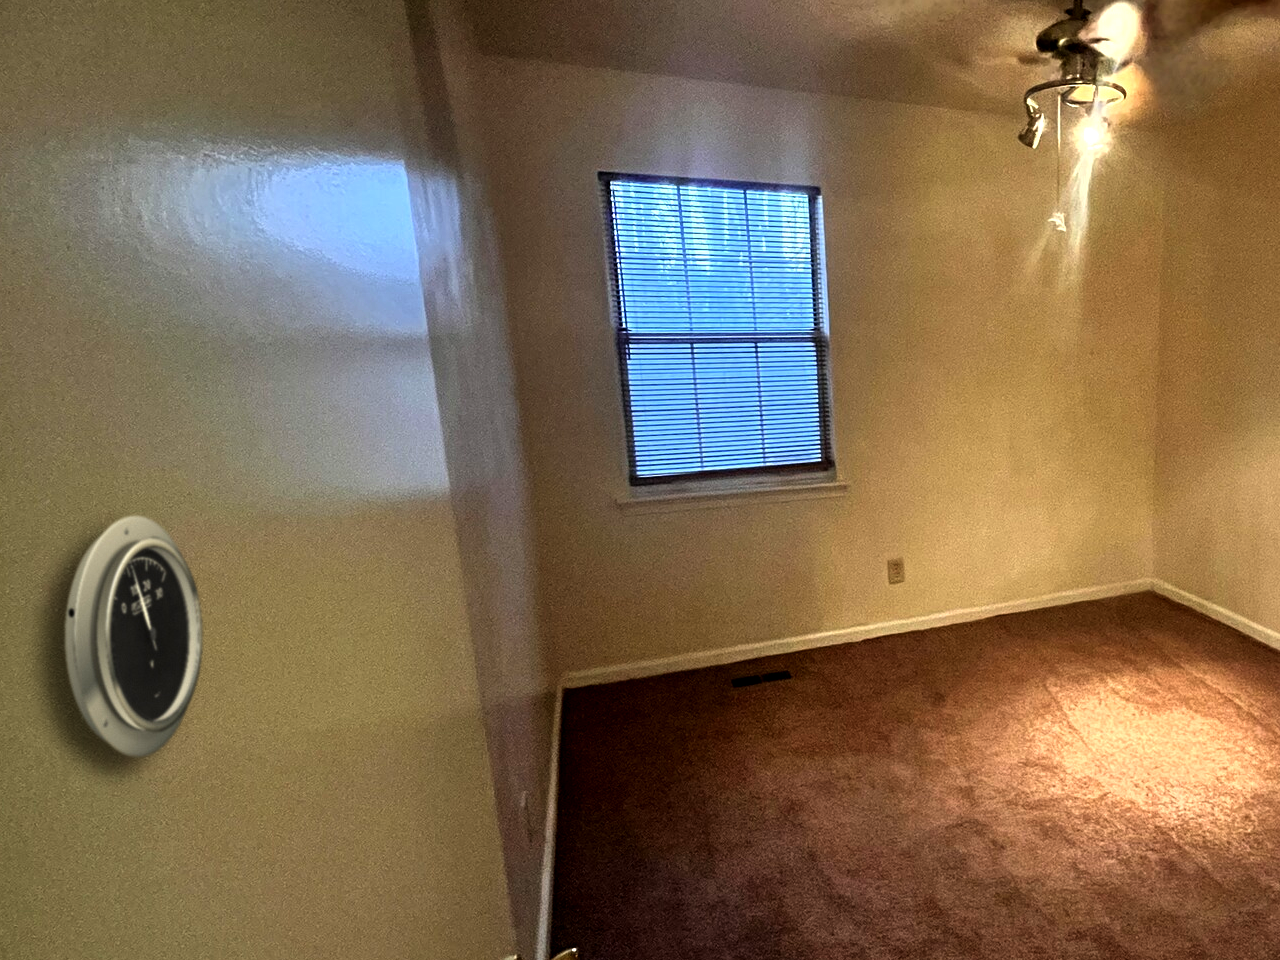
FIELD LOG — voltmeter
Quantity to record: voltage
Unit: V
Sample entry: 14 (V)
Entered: 10 (V)
